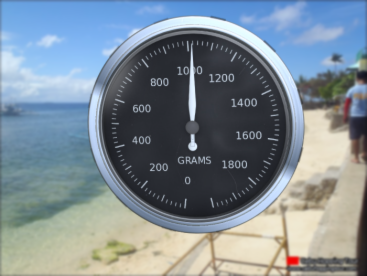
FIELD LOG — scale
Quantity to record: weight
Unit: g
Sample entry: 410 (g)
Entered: 1020 (g)
